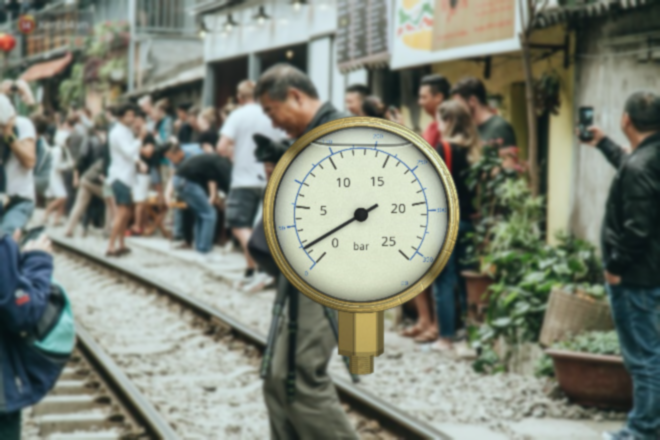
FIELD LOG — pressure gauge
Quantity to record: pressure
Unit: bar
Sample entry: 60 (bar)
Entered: 1.5 (bar)
